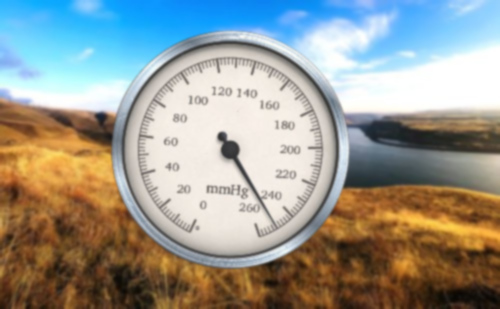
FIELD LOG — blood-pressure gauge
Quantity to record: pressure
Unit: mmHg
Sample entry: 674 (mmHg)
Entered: 250 (mmHg)
